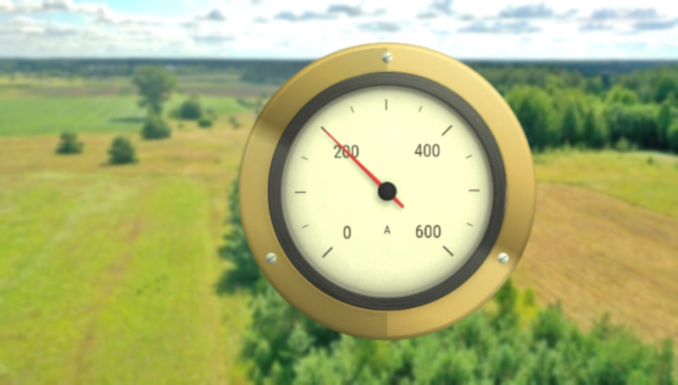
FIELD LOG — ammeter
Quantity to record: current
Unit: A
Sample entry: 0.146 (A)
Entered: 200 (A)
